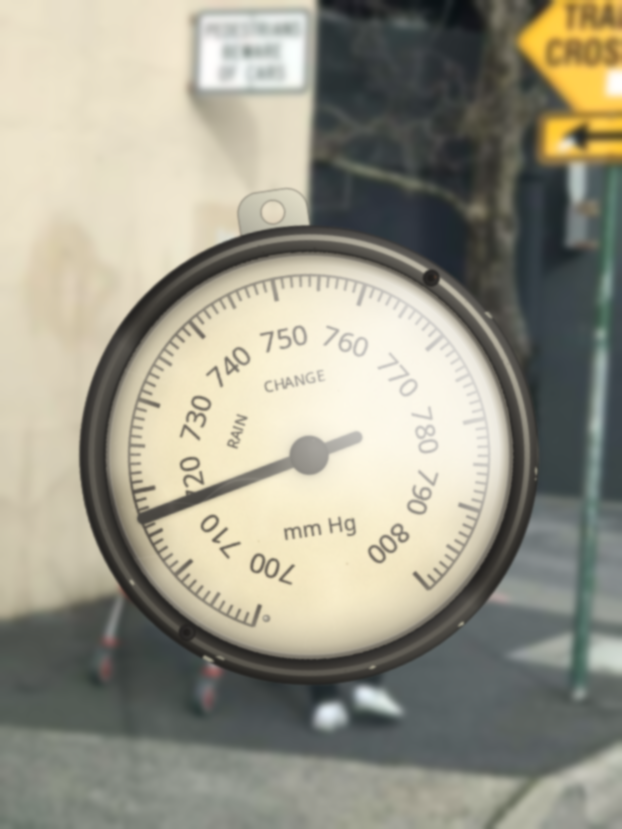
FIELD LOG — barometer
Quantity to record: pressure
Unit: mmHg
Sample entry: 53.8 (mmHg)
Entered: 717 (mmHg)
